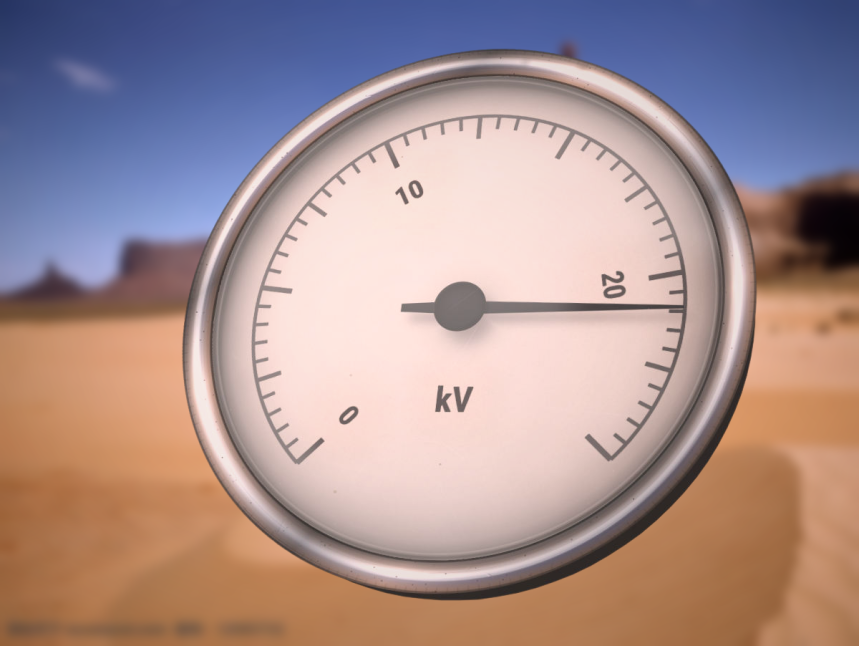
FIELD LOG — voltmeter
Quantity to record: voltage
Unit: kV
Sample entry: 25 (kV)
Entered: 21 (kV)
